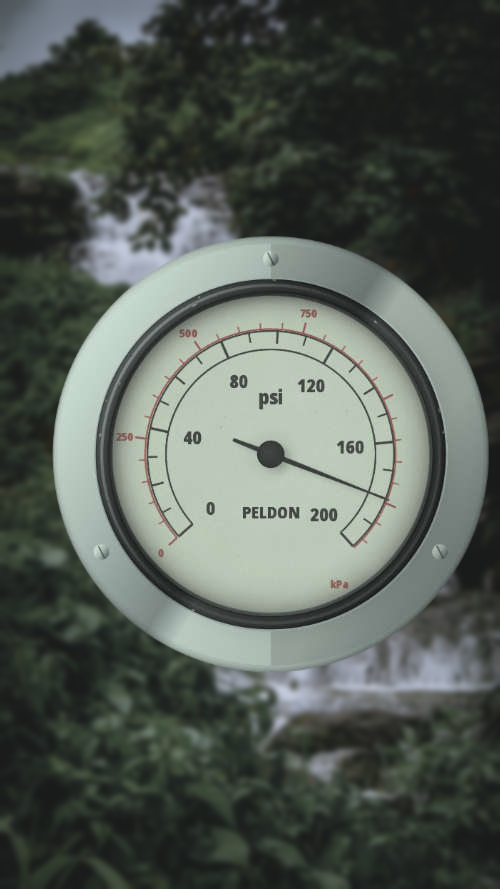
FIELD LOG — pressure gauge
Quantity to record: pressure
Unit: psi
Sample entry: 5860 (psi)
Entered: 180 (psi)
